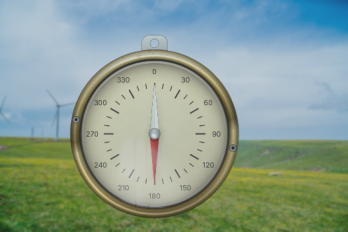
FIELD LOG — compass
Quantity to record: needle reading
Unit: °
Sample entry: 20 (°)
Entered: 180 (°)
